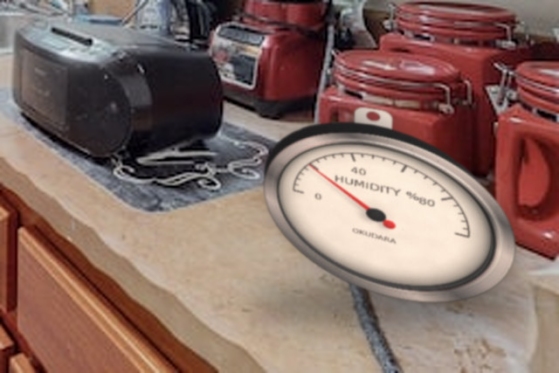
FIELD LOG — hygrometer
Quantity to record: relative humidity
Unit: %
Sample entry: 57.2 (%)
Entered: 20 (%)
